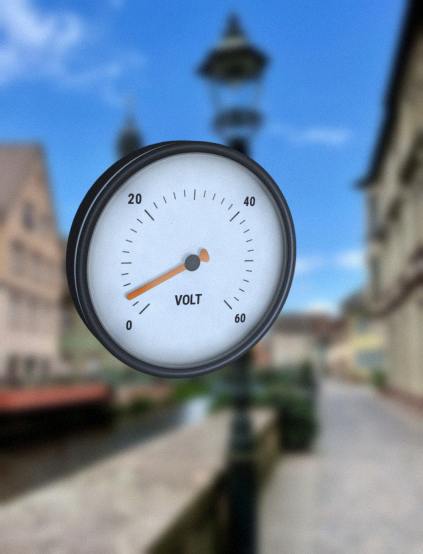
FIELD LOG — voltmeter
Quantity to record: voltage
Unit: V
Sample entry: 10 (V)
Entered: 4 (V)
